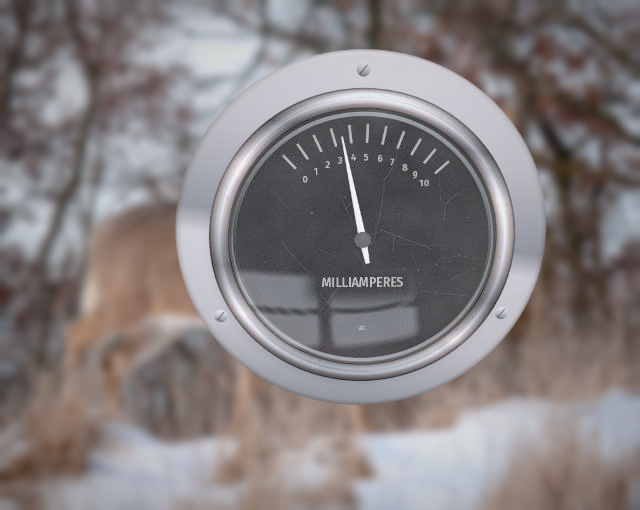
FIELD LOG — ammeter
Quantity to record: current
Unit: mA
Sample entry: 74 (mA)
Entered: 3.5 (mA)
